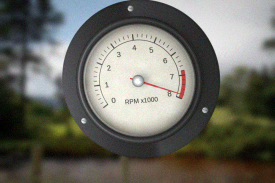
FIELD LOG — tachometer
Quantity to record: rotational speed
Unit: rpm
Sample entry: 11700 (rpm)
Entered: 7800 (rpm)
